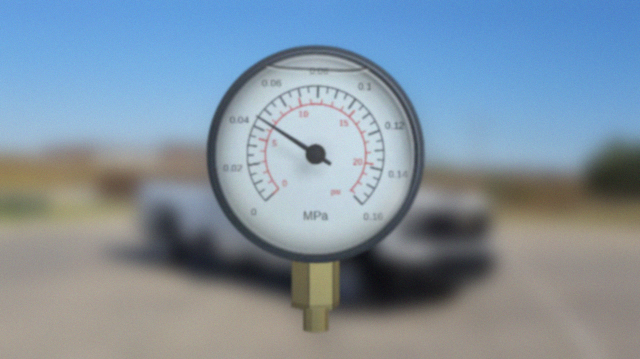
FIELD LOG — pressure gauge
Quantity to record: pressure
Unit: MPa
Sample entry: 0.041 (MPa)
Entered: 0.045 (MPa)
